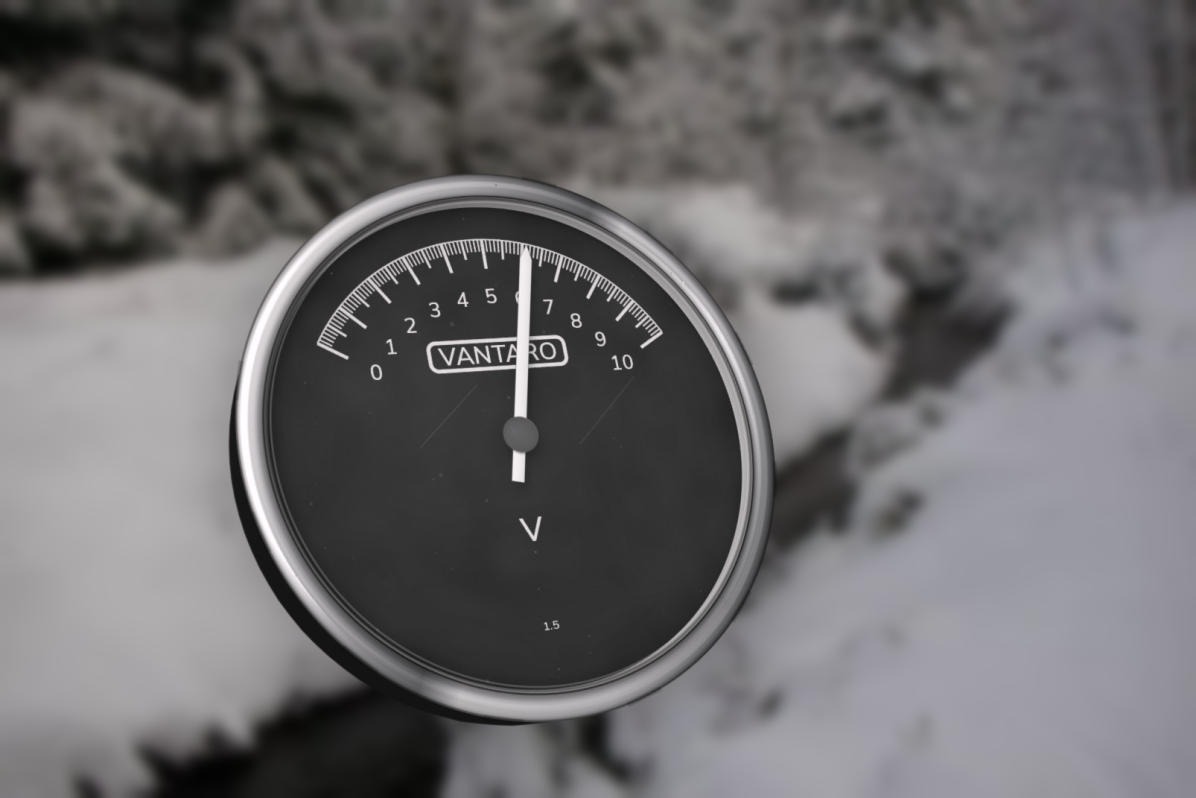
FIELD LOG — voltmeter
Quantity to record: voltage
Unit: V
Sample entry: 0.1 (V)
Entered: 6 (V)
